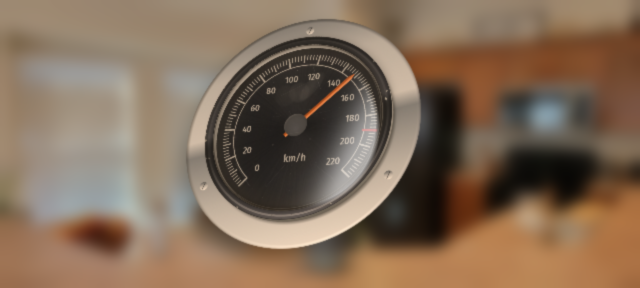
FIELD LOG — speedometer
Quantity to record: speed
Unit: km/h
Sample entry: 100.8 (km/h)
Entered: 150 (km/h)
